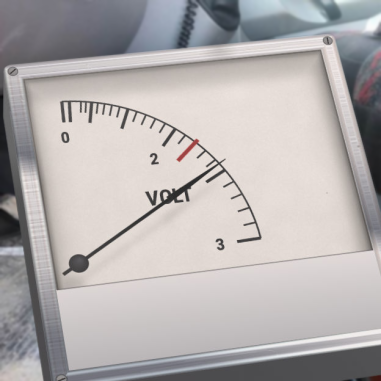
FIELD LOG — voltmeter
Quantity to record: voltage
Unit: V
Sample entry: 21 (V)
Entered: 2.45 (V)
